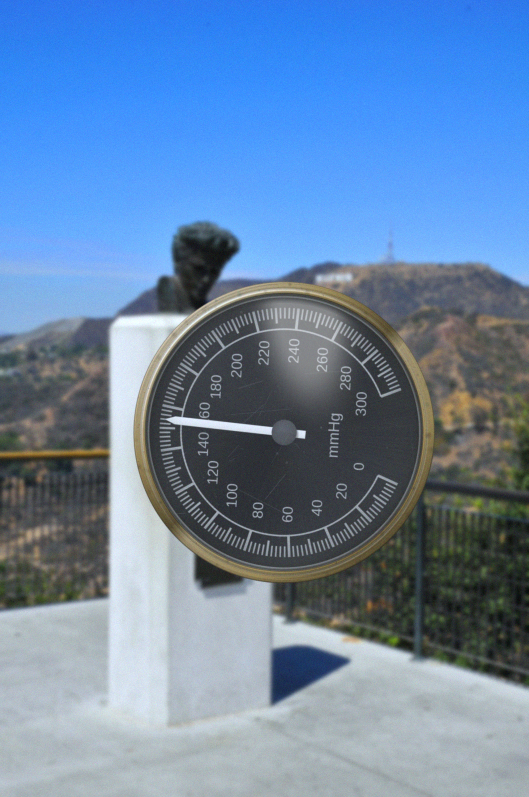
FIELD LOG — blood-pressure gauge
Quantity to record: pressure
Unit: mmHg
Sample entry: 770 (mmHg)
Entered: 154 (mmHg)
